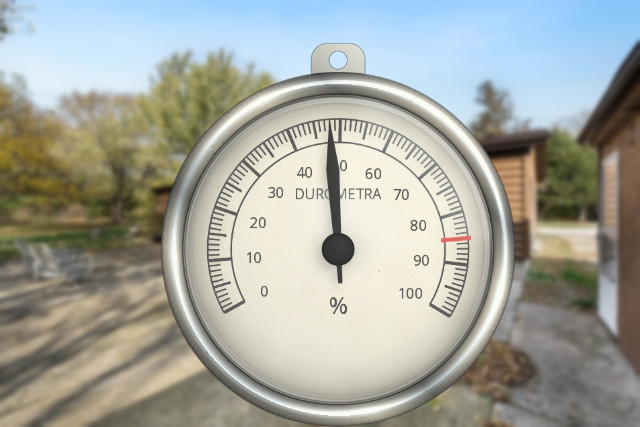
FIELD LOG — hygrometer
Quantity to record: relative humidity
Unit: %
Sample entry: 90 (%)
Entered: 48 (%)
